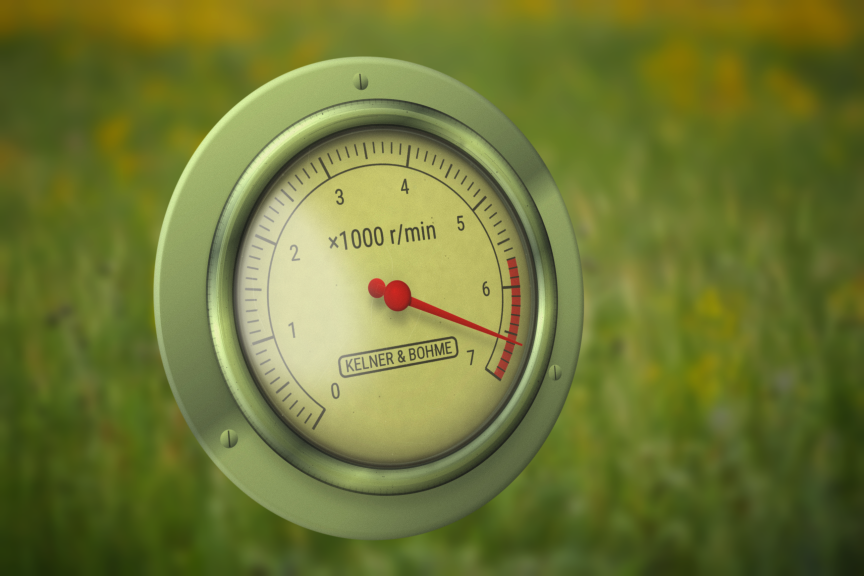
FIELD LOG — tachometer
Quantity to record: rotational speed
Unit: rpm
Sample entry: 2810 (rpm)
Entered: 6600 (rpm)
